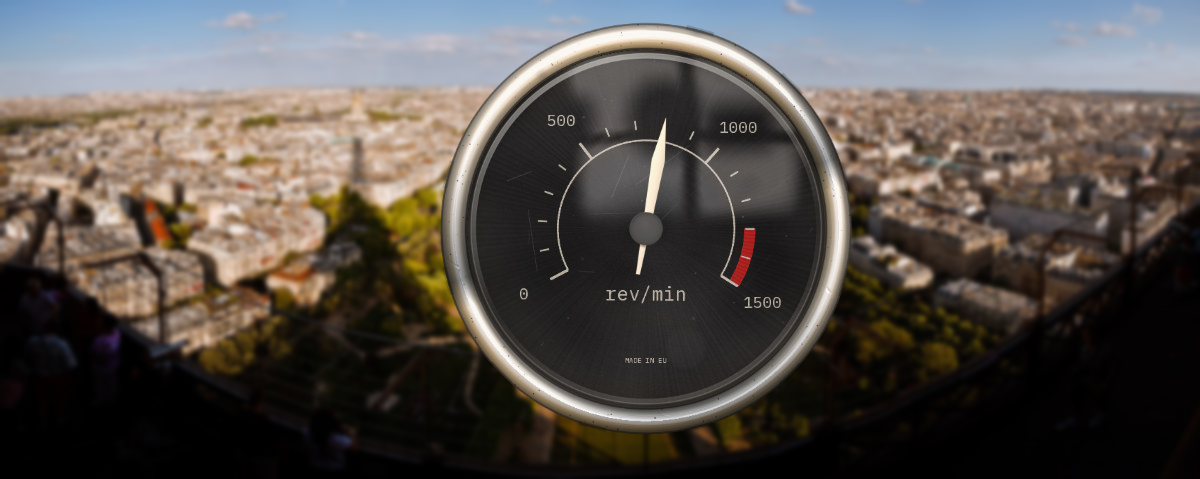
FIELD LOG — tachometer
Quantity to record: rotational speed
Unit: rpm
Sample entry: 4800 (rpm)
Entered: 800 (rpm)
